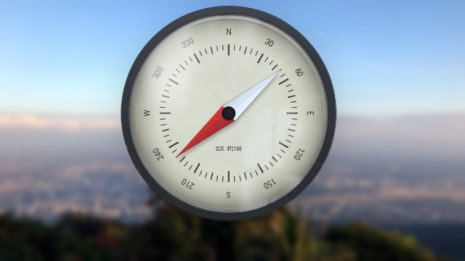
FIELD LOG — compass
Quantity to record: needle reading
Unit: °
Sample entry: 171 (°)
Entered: 230 (°)
